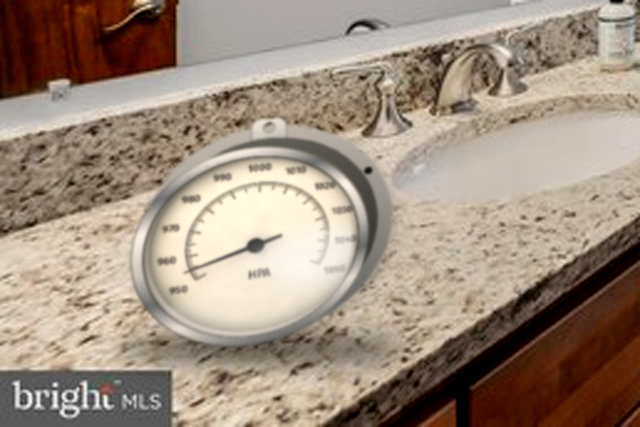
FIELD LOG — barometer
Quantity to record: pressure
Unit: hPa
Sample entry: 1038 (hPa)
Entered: 955 (hPa)
